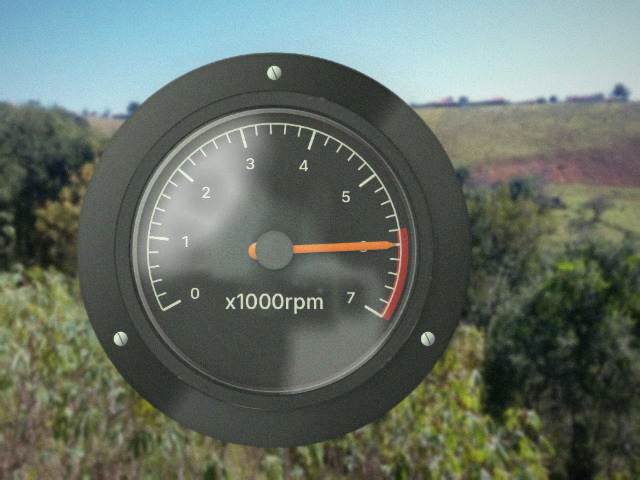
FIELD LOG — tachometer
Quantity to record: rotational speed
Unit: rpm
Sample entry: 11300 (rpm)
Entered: 6000 (rpm)
